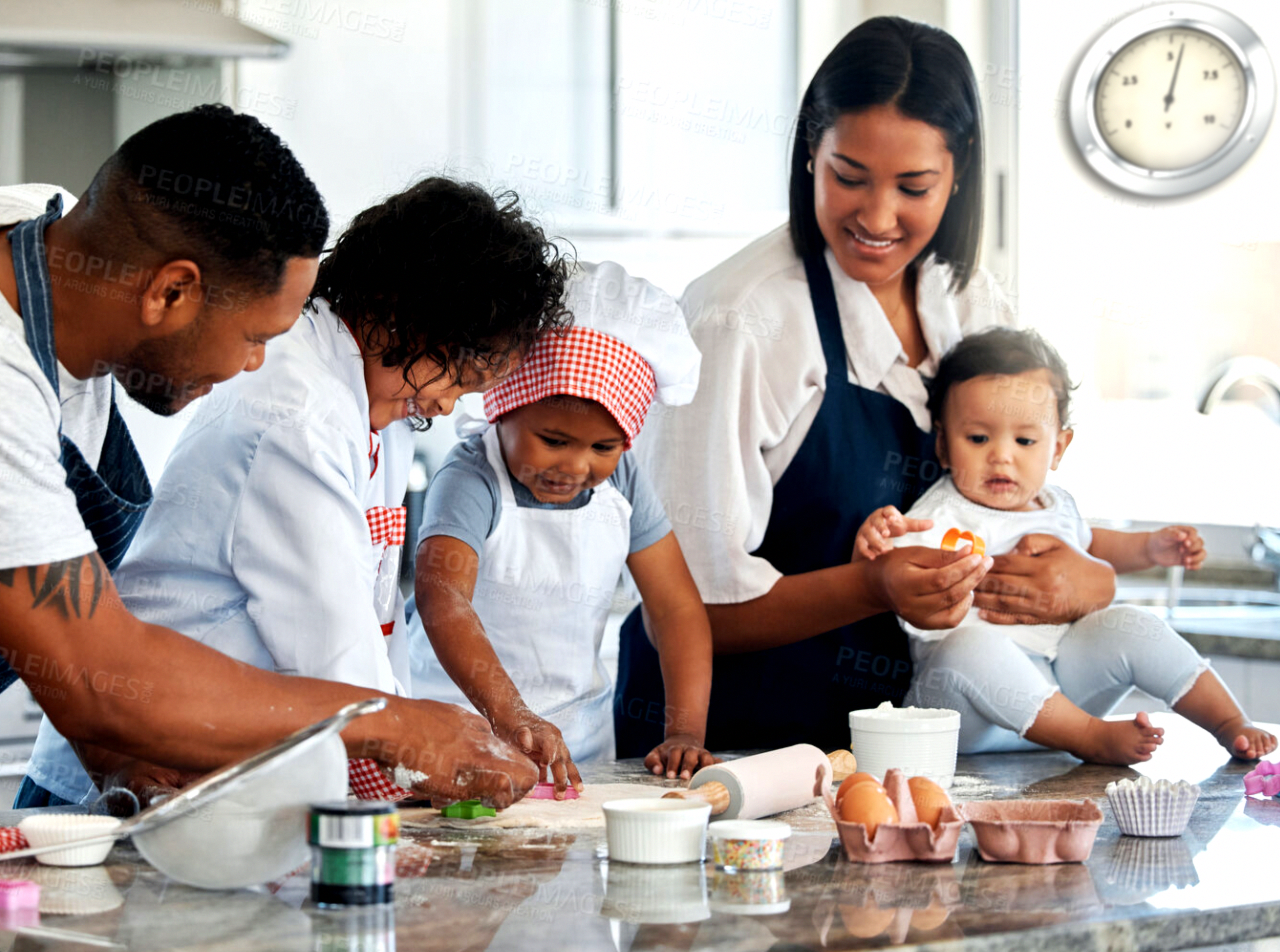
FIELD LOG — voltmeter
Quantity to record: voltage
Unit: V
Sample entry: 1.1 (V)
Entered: 5.5 (V)
